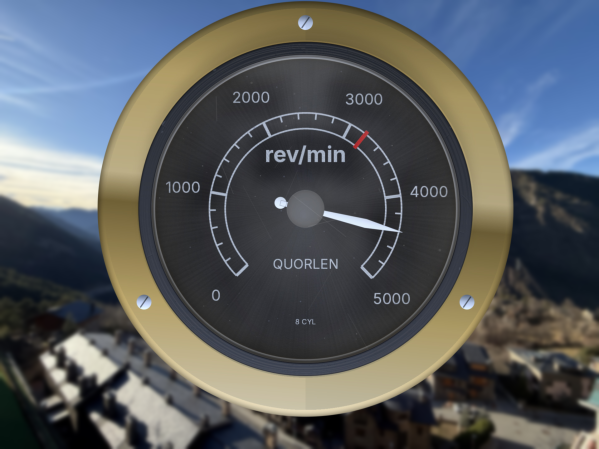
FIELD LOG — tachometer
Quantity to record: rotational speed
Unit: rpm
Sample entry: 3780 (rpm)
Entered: 4400 (rpm)
